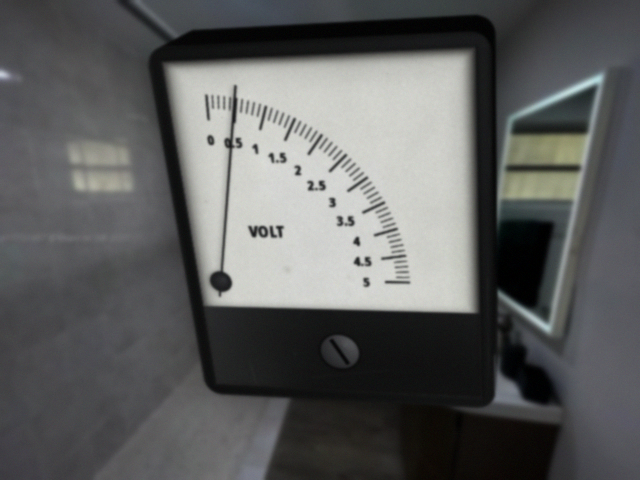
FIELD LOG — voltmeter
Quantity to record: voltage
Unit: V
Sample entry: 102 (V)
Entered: 0.5 (V)
